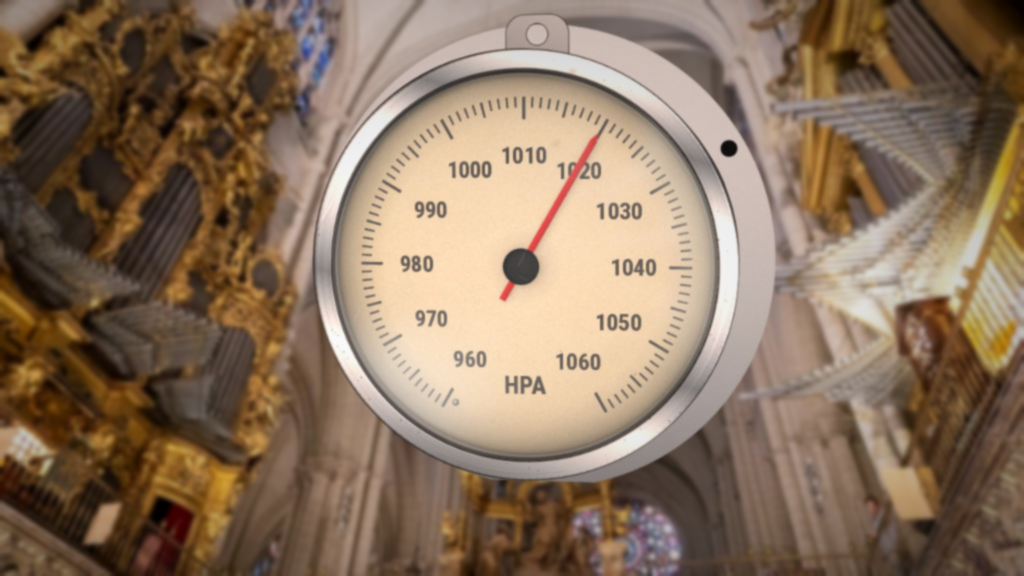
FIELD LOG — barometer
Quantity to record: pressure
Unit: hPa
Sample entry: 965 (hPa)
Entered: 1020 (hPa)
